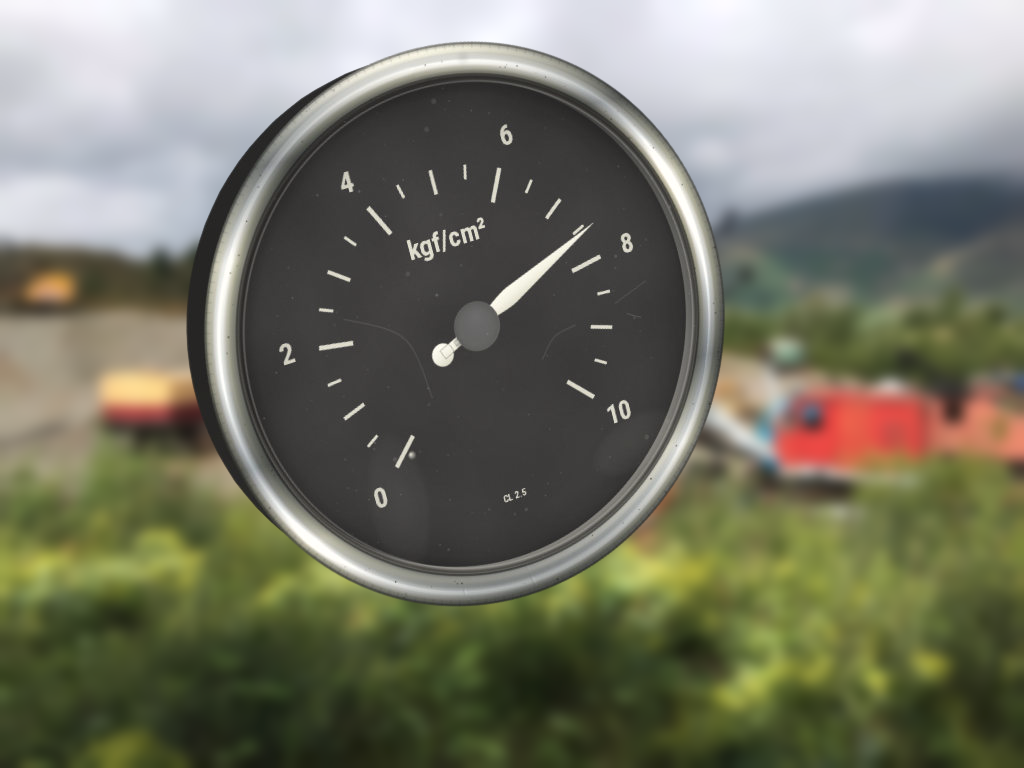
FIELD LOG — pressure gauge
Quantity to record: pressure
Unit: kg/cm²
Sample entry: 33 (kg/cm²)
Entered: 7.5 (kg/cm²)
